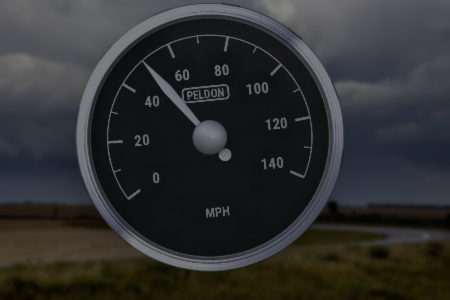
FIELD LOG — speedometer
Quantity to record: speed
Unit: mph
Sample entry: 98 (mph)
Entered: 50 (mph)
